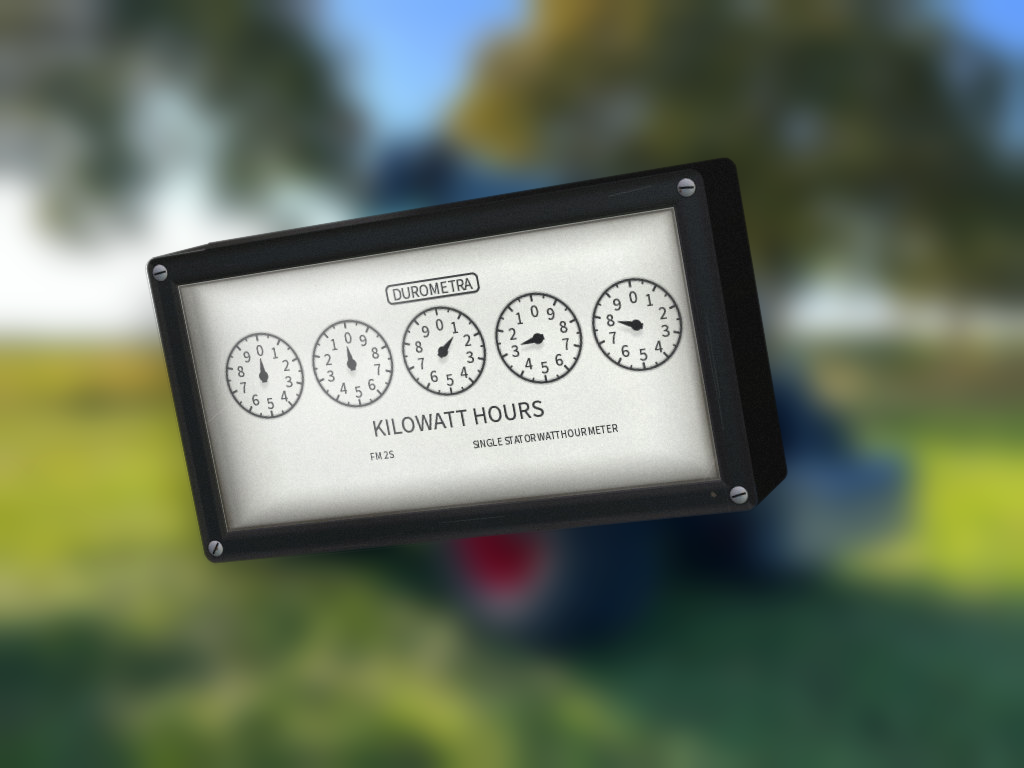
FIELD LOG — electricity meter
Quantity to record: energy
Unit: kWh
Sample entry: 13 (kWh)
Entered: 128 (kWh)
